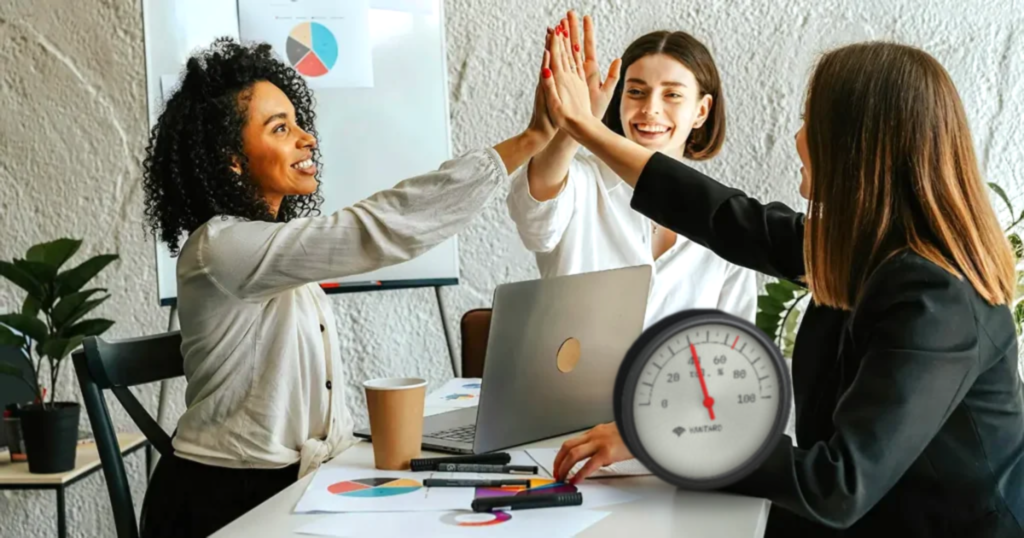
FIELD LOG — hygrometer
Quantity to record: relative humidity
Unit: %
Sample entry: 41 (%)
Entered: 40 (%)
